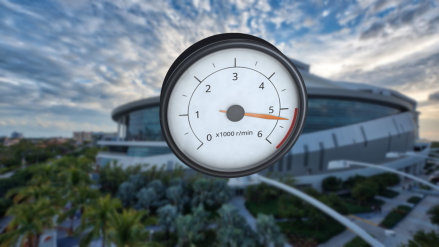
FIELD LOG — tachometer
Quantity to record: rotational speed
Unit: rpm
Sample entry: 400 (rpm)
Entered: 5250 (rpm)
